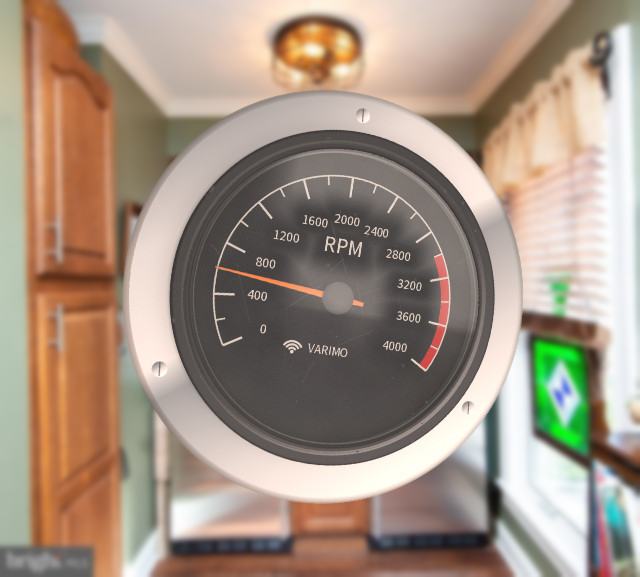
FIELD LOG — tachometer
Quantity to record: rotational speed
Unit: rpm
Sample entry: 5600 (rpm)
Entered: 600 (rpm)
